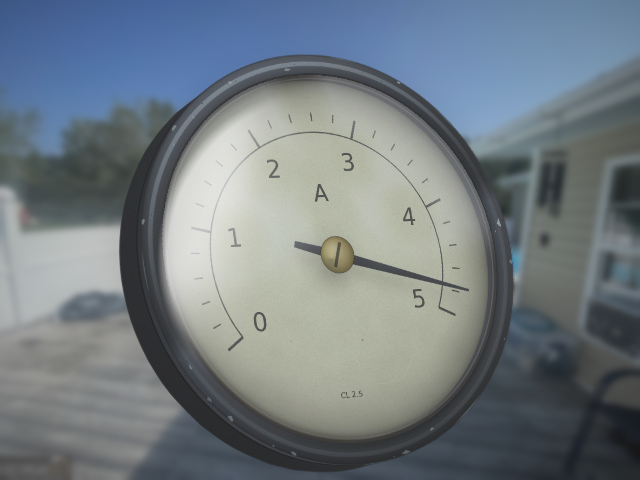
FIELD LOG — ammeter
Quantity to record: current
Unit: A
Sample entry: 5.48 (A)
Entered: 4.8 (A)
